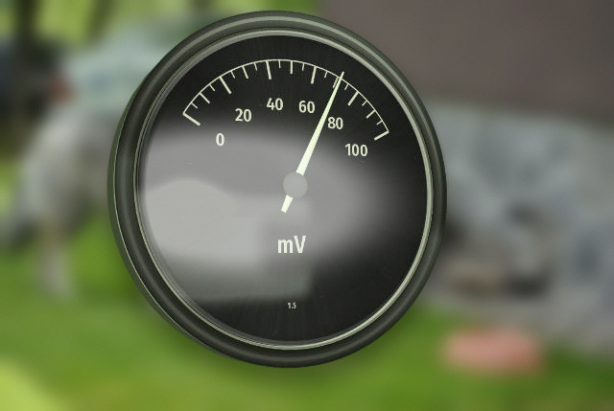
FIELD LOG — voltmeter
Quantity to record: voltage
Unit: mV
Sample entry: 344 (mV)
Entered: 70 (mV)
